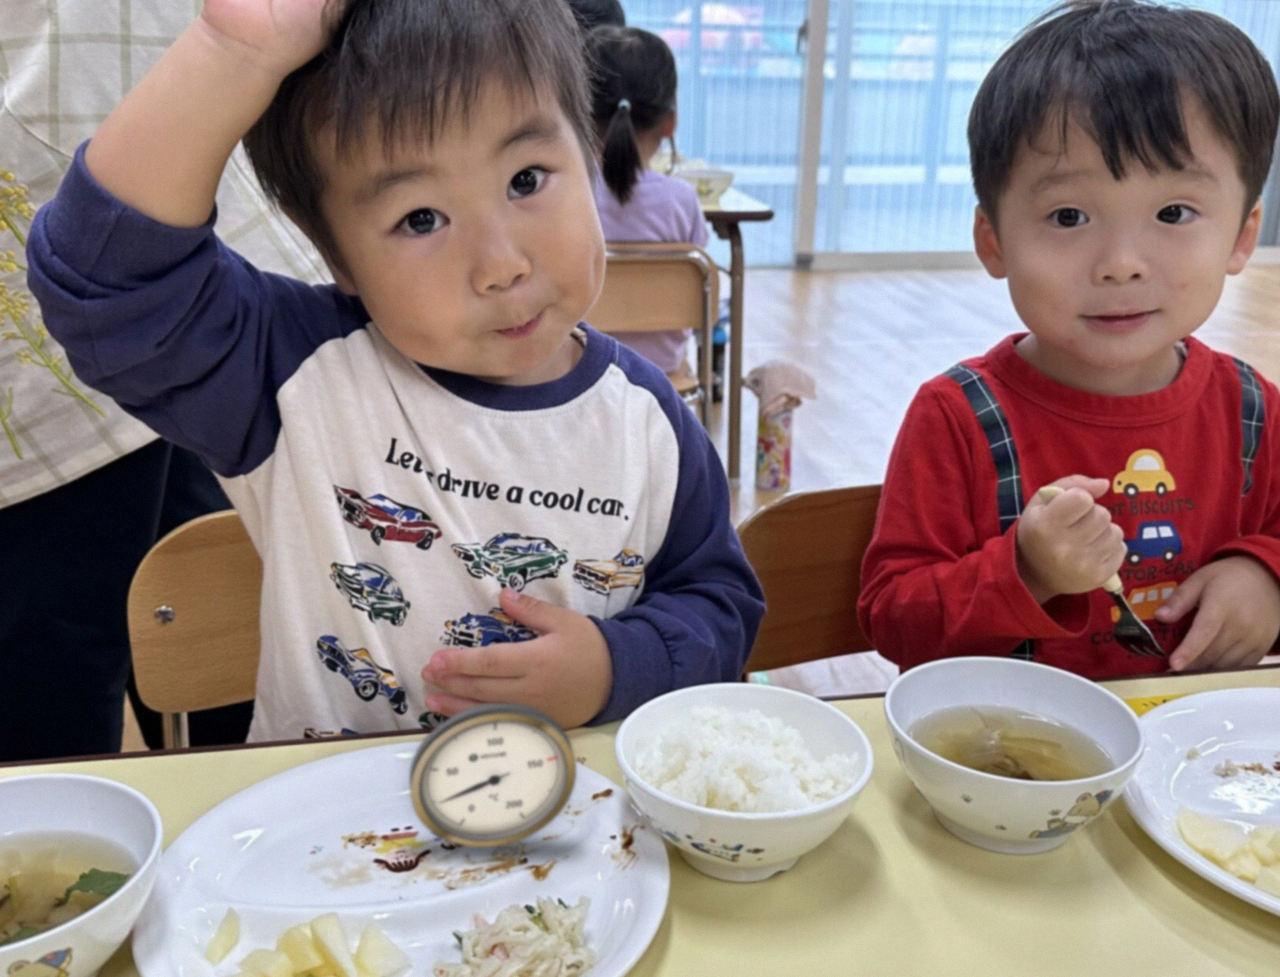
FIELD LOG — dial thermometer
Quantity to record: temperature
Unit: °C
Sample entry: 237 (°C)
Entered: 25 (°C)
